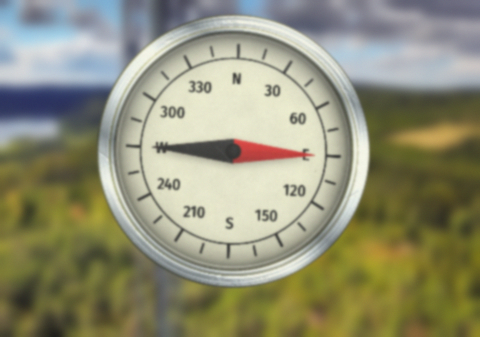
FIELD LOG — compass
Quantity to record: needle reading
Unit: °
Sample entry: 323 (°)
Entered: 90 (°)
